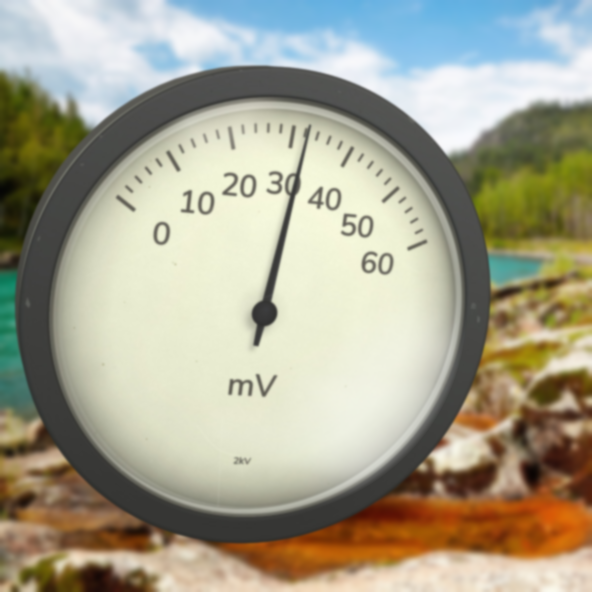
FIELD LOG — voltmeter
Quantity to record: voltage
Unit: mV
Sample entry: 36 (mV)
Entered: 32 (mV)
